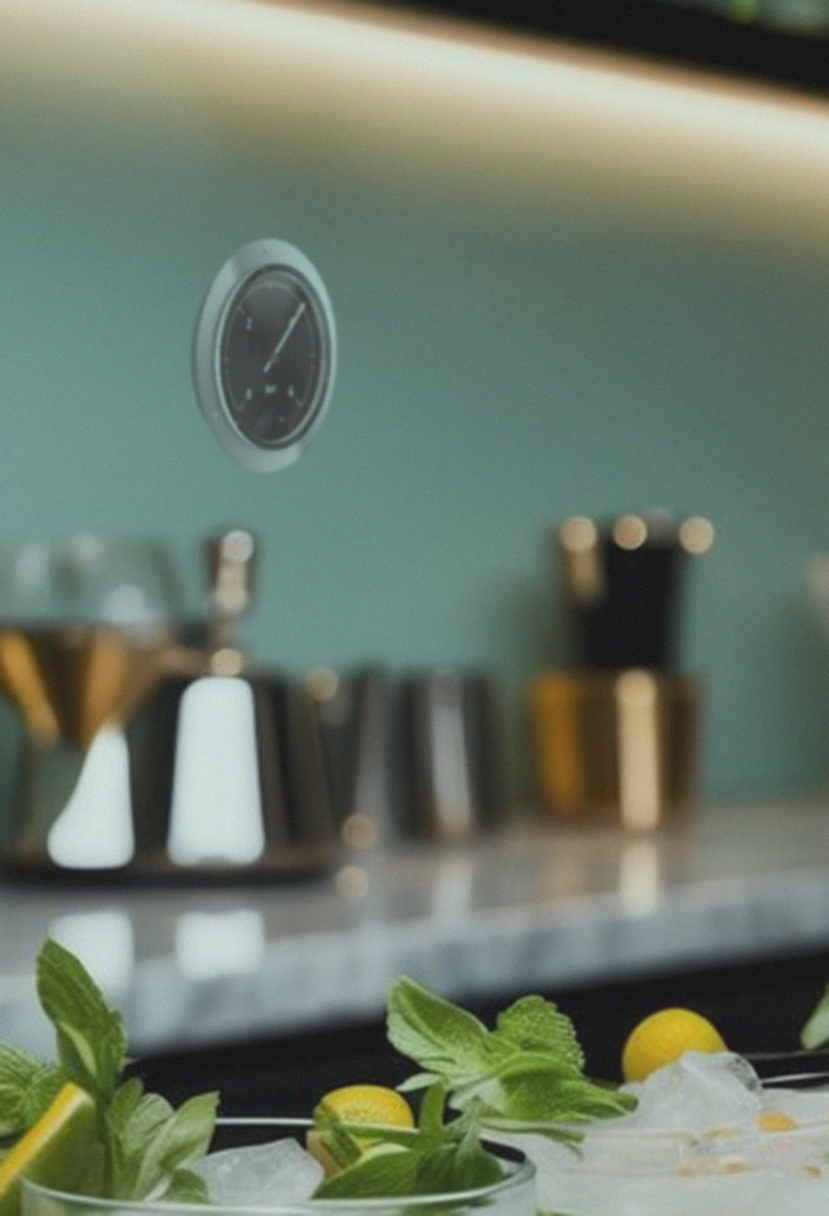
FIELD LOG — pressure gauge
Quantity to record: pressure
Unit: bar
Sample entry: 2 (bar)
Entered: 4 (bar)
